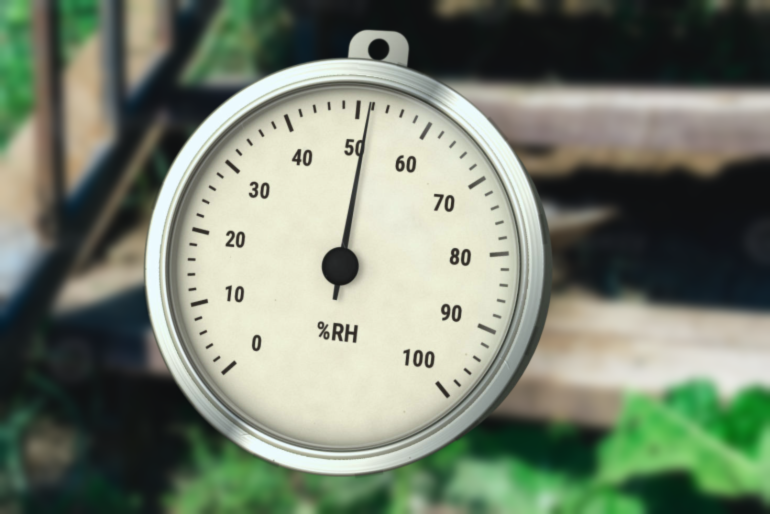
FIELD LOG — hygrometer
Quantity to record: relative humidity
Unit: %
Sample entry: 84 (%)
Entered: 52 (%)
